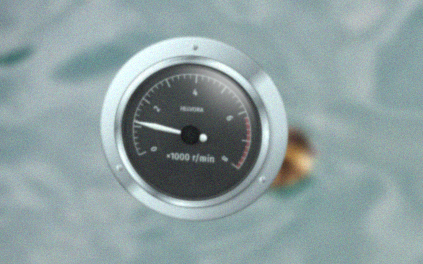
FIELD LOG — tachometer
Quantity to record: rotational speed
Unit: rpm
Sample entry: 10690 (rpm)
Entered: 1200 (rpm)
